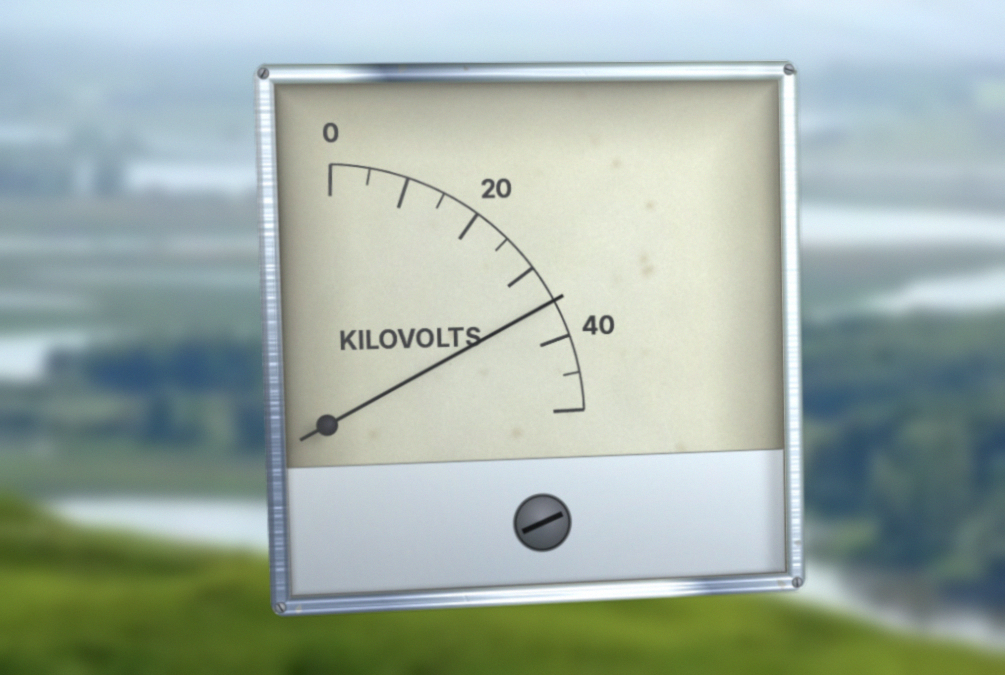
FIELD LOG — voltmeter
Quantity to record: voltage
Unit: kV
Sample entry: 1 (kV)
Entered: 35 (kV)
